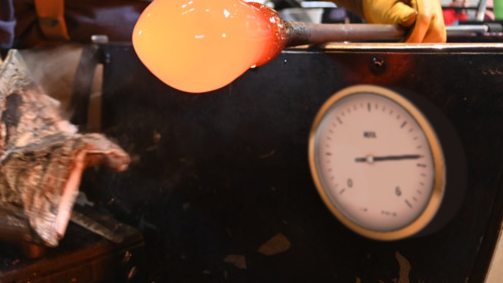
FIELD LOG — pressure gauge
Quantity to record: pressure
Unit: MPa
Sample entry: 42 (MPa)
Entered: 4.8 (MPa)
